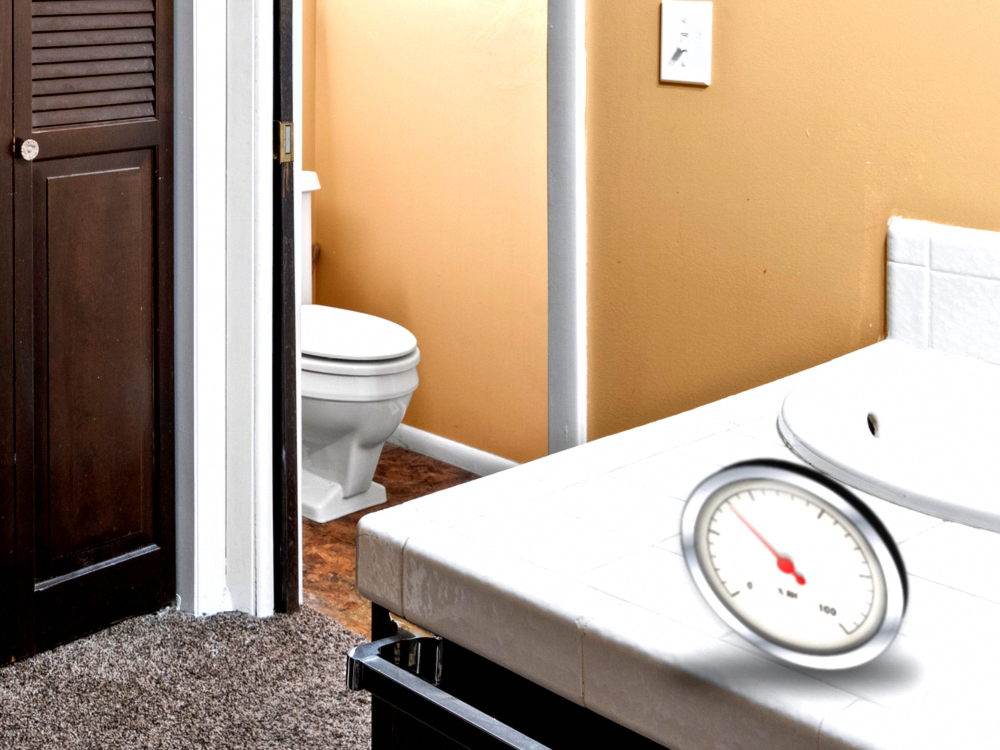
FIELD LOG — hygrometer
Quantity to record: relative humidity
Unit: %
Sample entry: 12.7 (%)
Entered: 32 (%)
